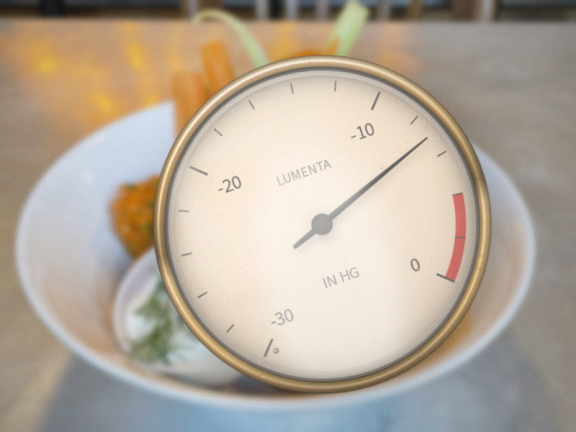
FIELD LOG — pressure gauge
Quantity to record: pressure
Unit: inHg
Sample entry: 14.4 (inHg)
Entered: -7 (inHg)
